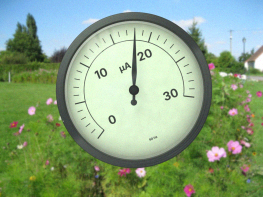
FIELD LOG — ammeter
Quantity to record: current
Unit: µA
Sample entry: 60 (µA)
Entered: 18 (µA)
